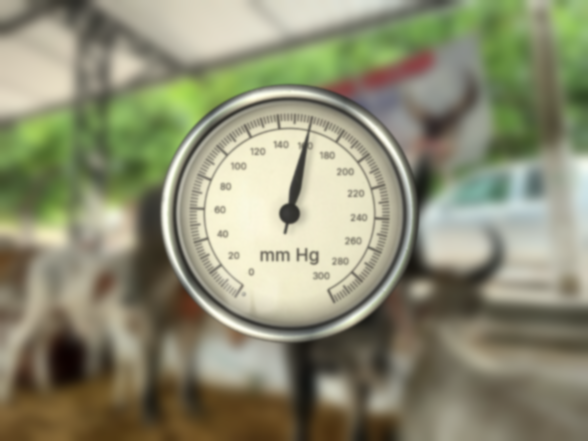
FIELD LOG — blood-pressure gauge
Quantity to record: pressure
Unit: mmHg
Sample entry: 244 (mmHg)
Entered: 160 (mmHg)
